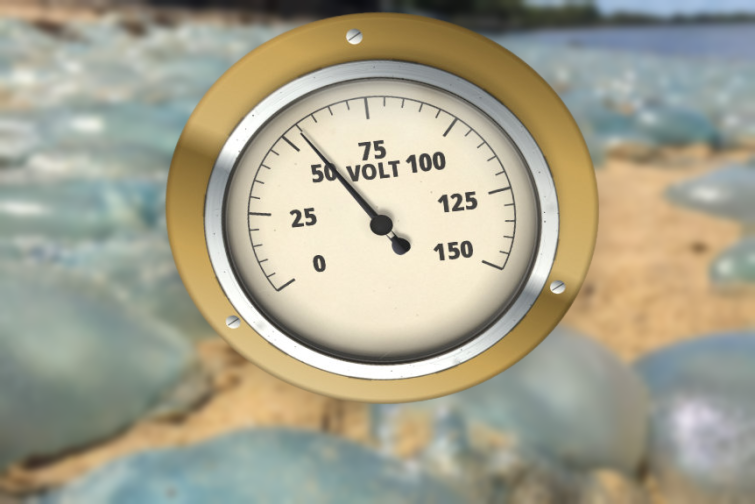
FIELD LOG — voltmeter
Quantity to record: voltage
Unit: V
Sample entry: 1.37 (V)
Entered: 55 (V)
